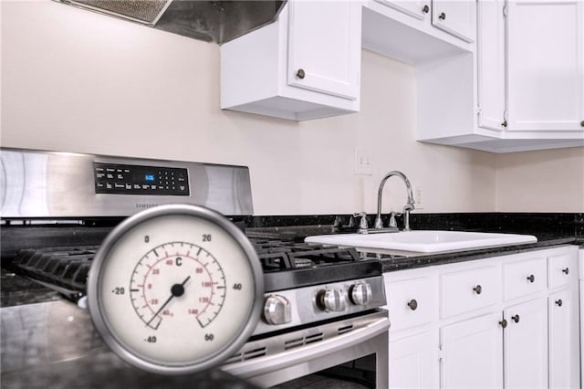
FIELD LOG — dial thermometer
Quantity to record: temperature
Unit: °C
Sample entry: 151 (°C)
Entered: -36 (°C)
